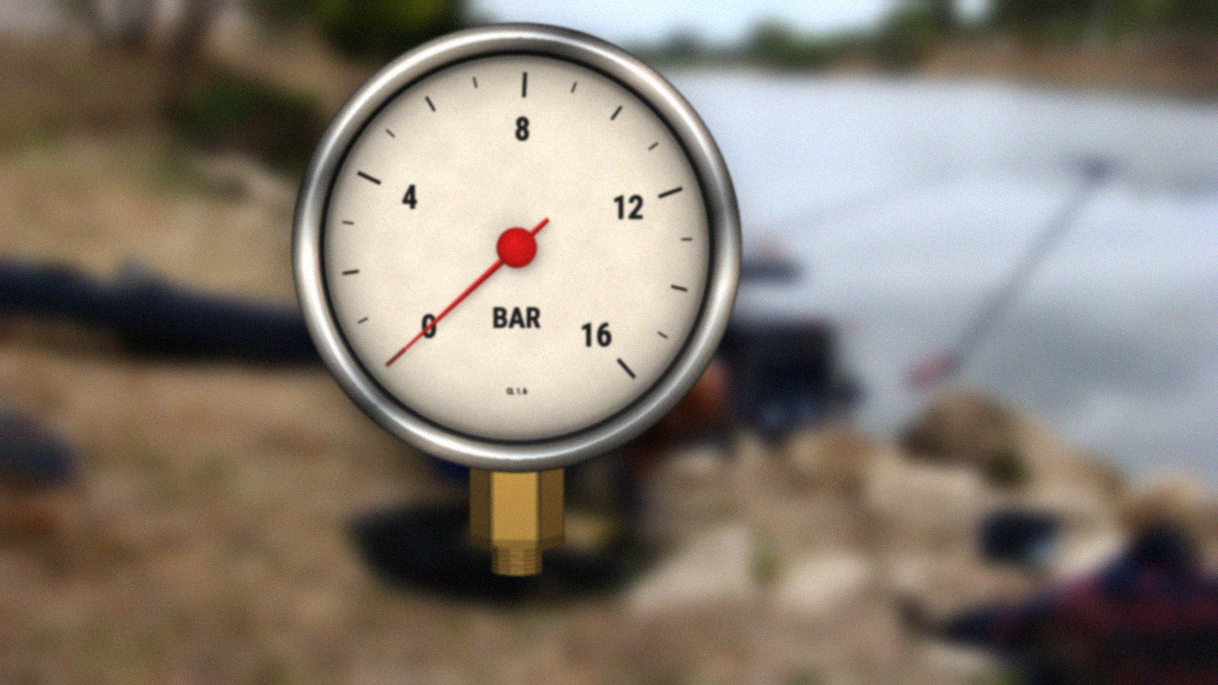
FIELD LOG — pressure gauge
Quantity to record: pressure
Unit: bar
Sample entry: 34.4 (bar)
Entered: 0 (bar)
